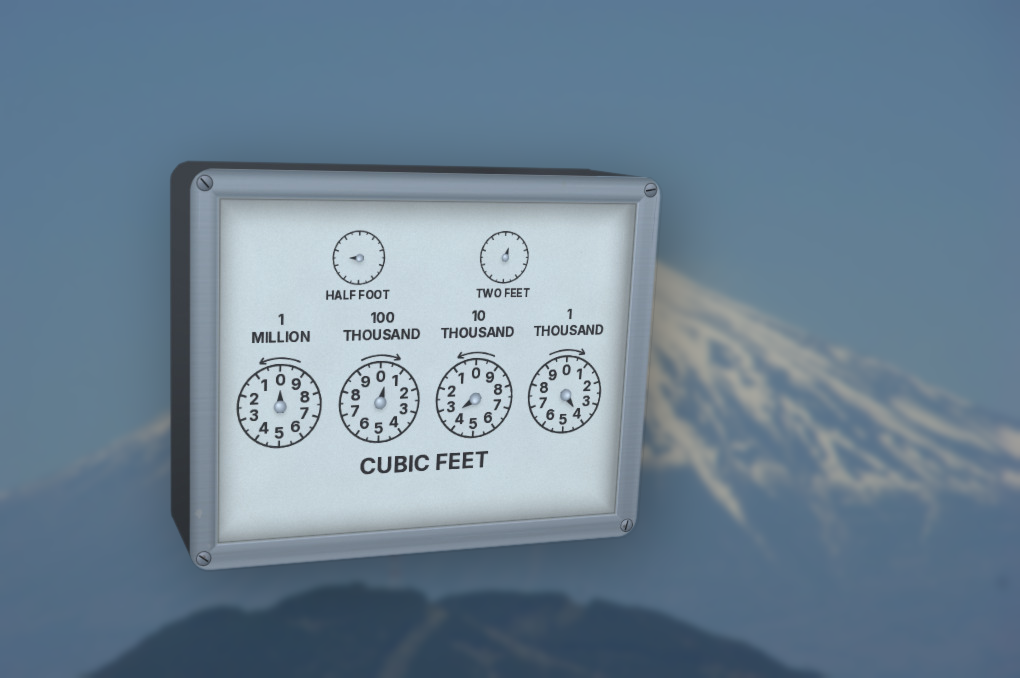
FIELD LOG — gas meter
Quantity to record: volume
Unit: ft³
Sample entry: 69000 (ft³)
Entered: 3400 (ft³)
